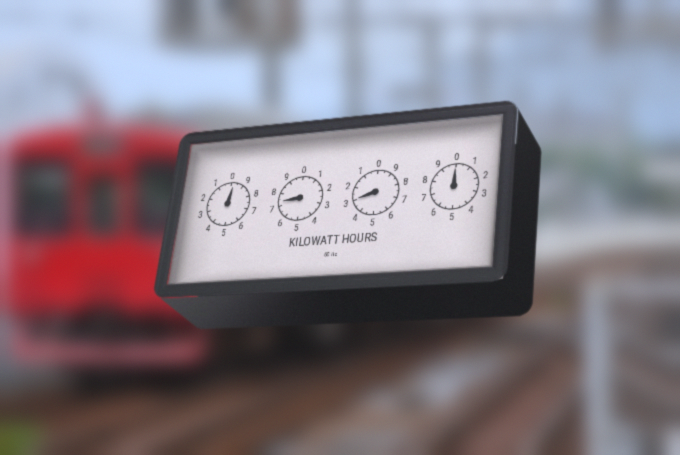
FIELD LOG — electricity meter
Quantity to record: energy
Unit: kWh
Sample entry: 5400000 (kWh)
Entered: 9730 (kWh)
